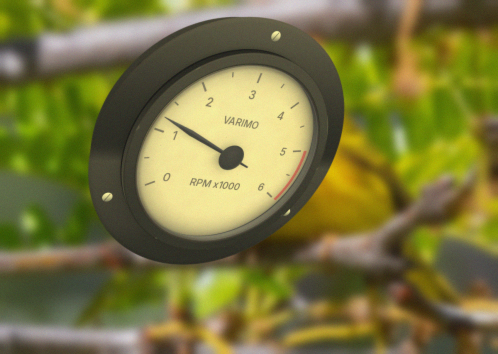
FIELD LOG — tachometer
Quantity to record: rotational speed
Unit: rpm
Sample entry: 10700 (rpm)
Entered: 1250 (rpm)
